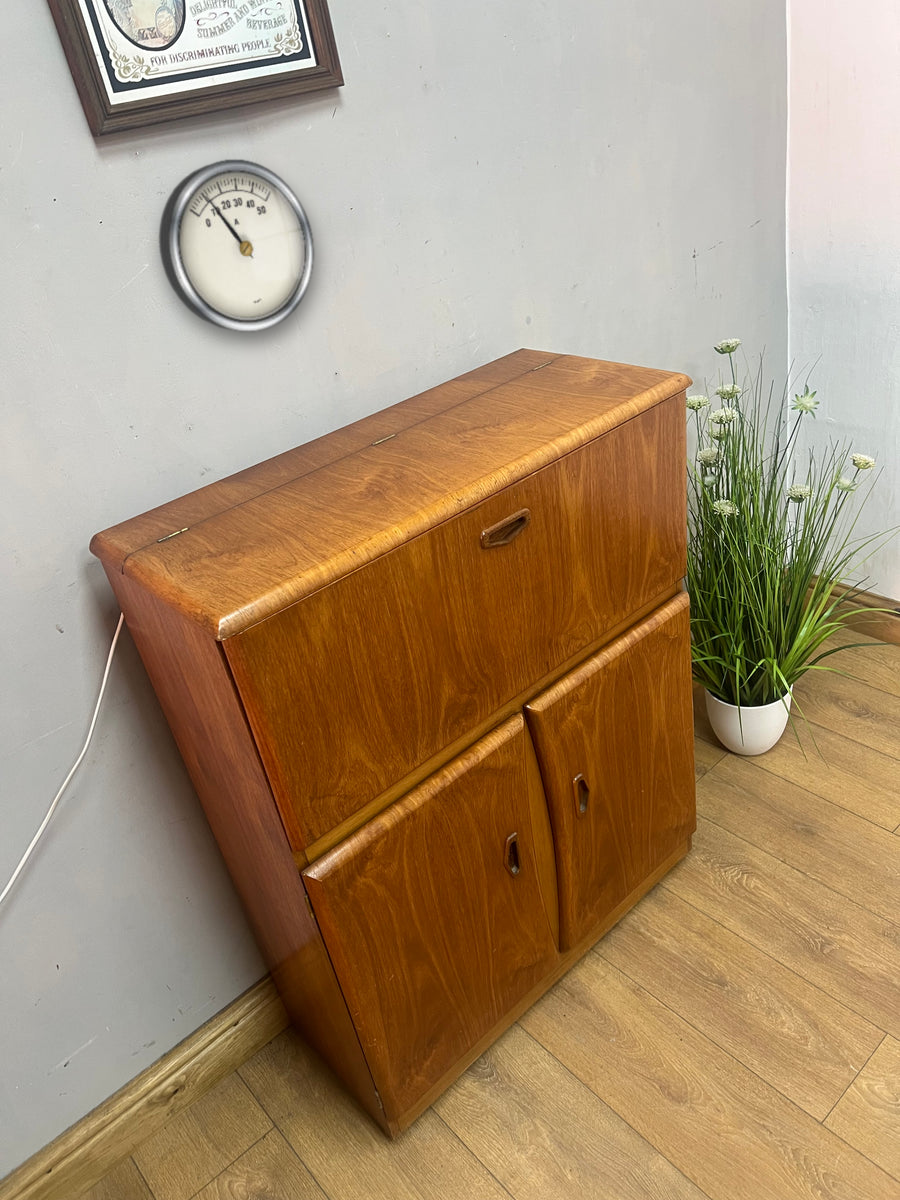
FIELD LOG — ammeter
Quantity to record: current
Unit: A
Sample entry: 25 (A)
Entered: 10 (A)
